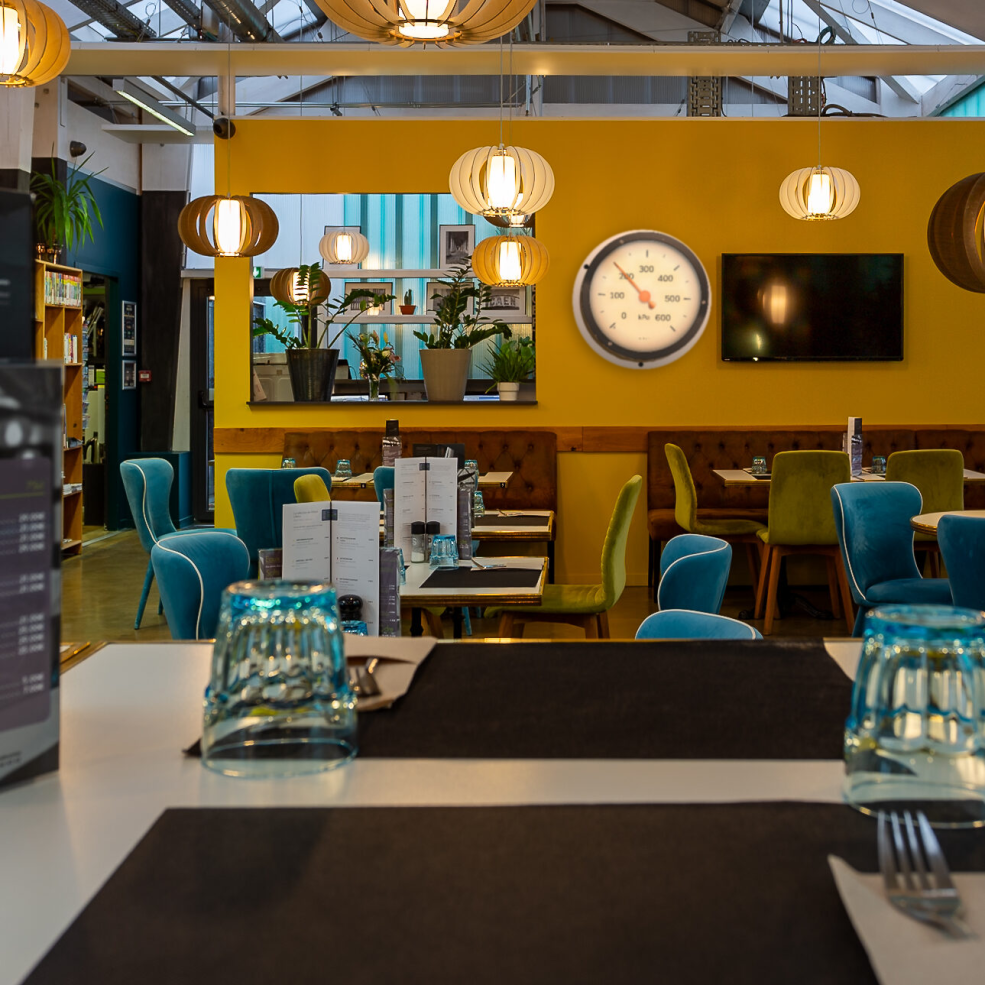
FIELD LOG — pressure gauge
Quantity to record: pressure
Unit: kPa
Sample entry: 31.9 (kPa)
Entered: 200 (kPa)
